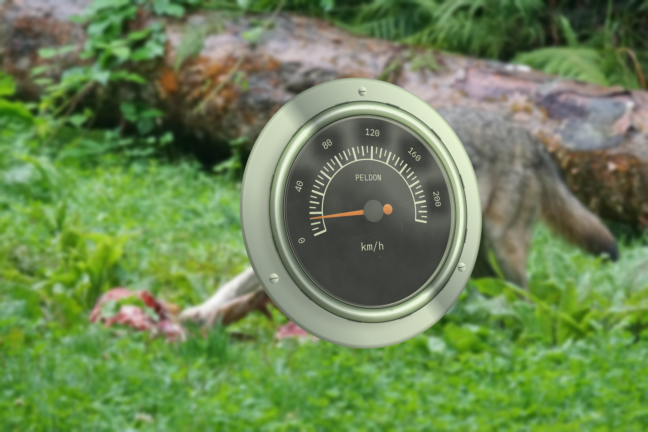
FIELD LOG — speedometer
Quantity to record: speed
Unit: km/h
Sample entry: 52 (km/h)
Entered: 15 (km/h)
